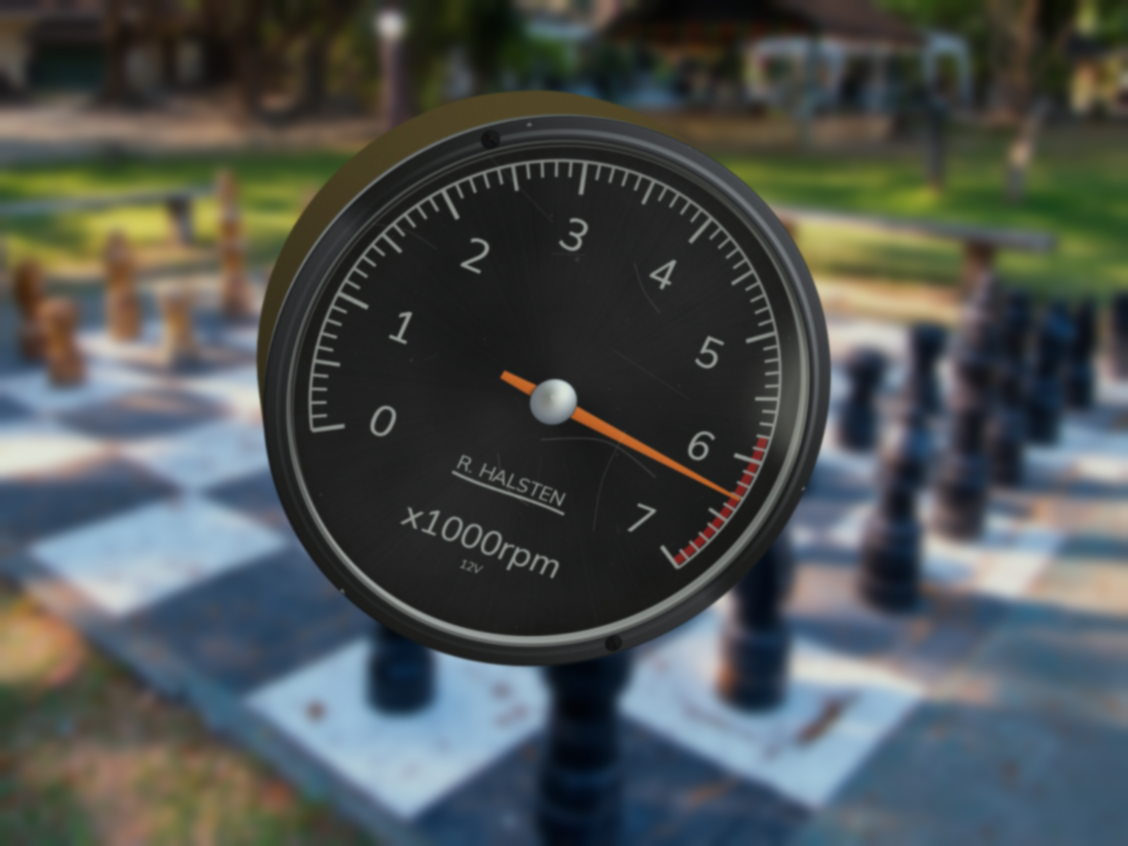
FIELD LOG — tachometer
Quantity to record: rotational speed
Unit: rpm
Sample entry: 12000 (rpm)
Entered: 6300 (rpm)
